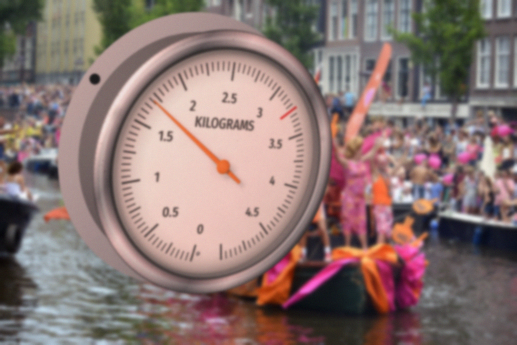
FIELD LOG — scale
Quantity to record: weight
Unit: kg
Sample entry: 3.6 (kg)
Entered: 1.7 (kg)
